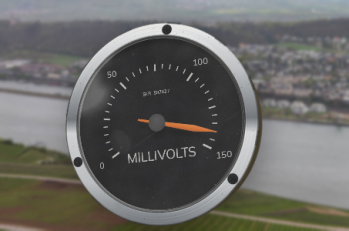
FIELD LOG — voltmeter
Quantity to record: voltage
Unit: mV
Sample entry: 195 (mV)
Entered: 140 (mV)
